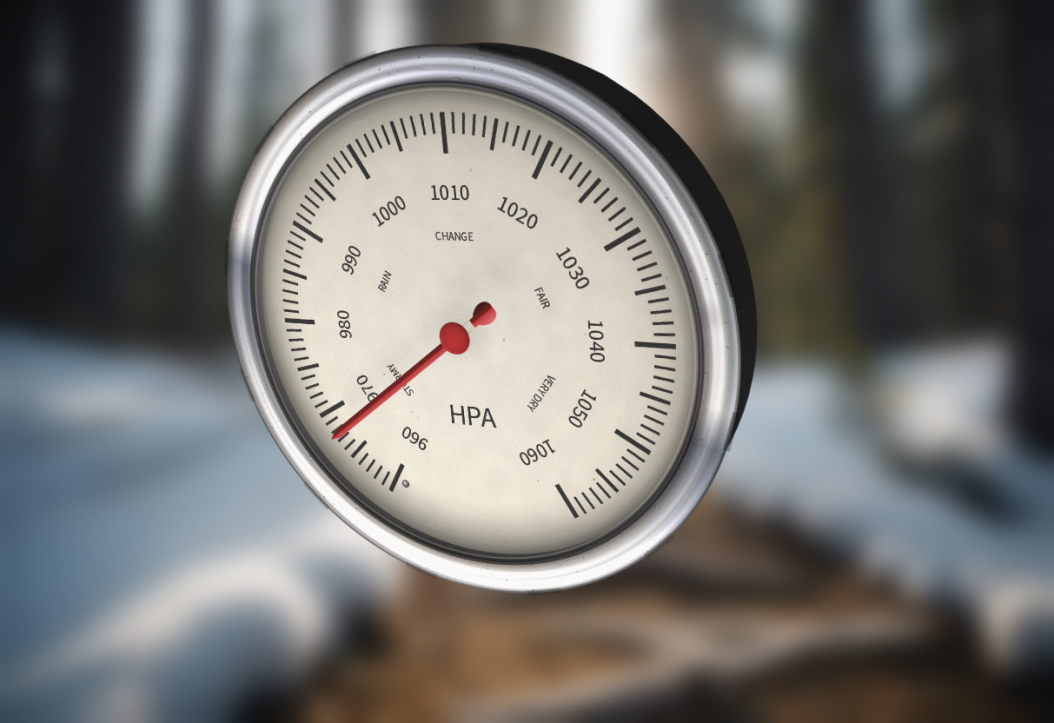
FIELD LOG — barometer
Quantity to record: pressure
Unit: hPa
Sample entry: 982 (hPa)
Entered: 967.5 (hPa)
